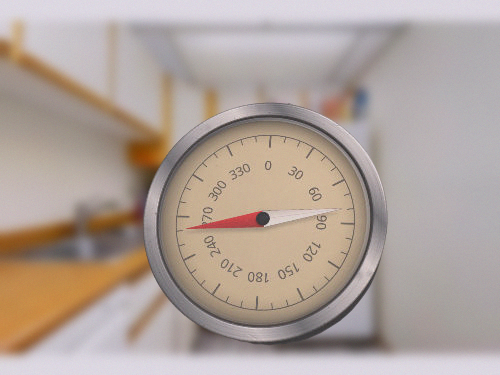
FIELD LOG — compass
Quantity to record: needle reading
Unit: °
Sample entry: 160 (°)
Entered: 260 (°)
